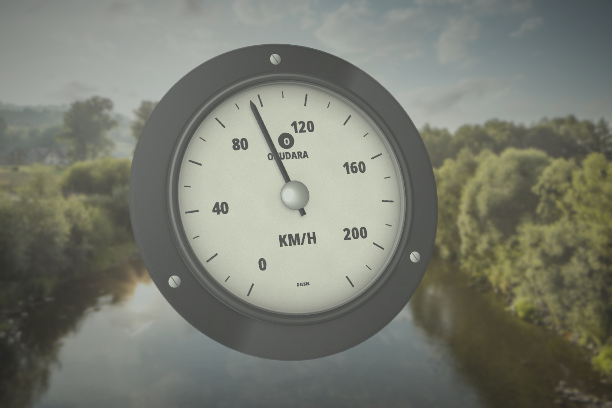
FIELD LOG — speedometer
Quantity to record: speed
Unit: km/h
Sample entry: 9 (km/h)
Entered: 95 (km/h)
